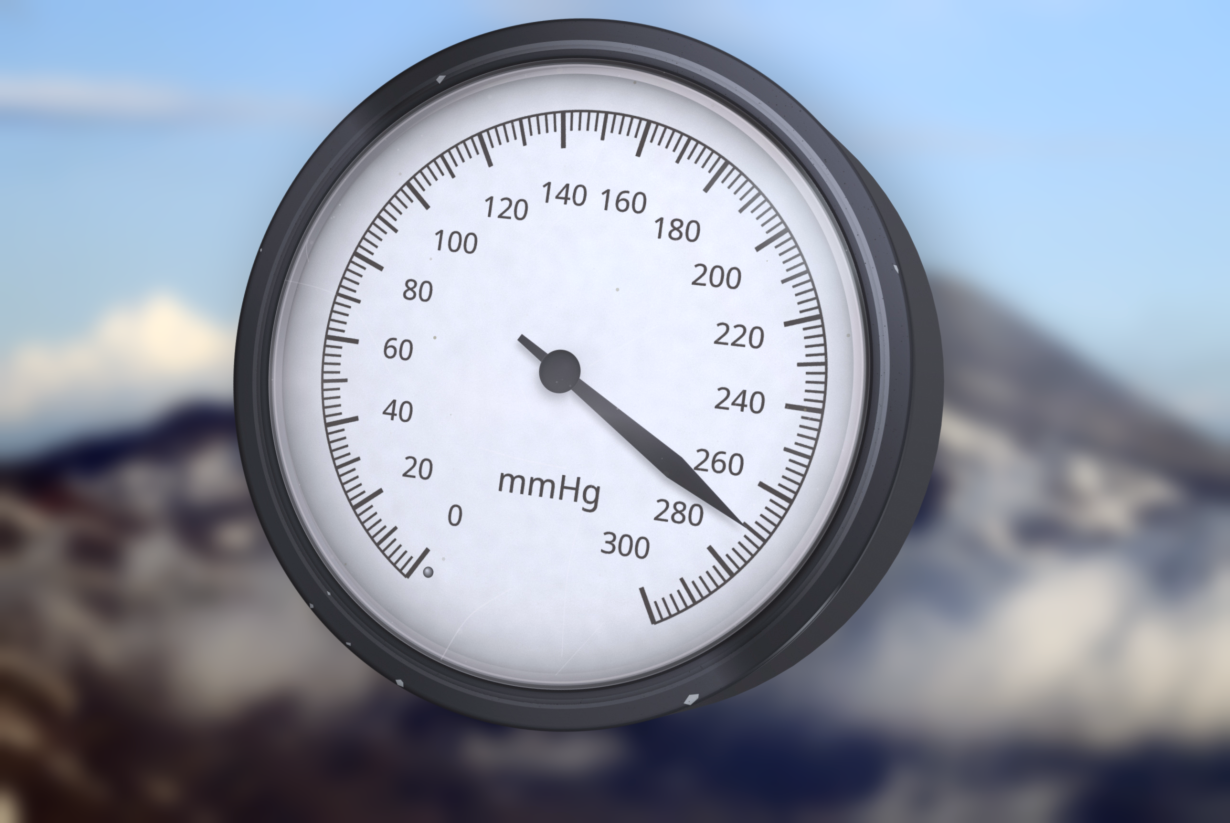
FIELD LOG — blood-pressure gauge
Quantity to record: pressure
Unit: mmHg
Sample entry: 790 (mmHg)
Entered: 270 (mmHg)
